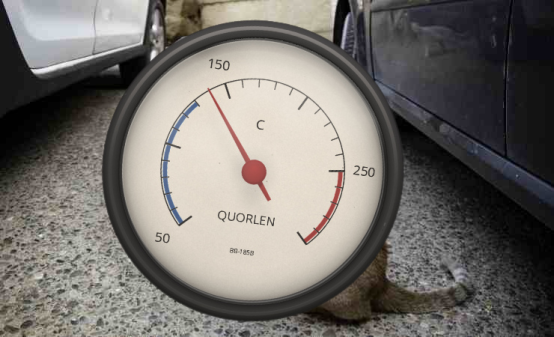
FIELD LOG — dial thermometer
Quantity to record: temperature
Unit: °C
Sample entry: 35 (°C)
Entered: 140 (°C)
